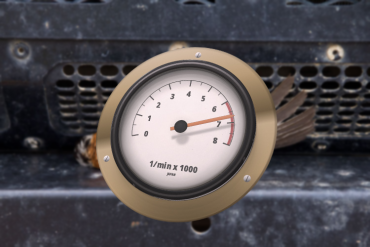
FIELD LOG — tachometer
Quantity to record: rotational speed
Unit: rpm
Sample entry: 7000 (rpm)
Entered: 6750 (rpm)
